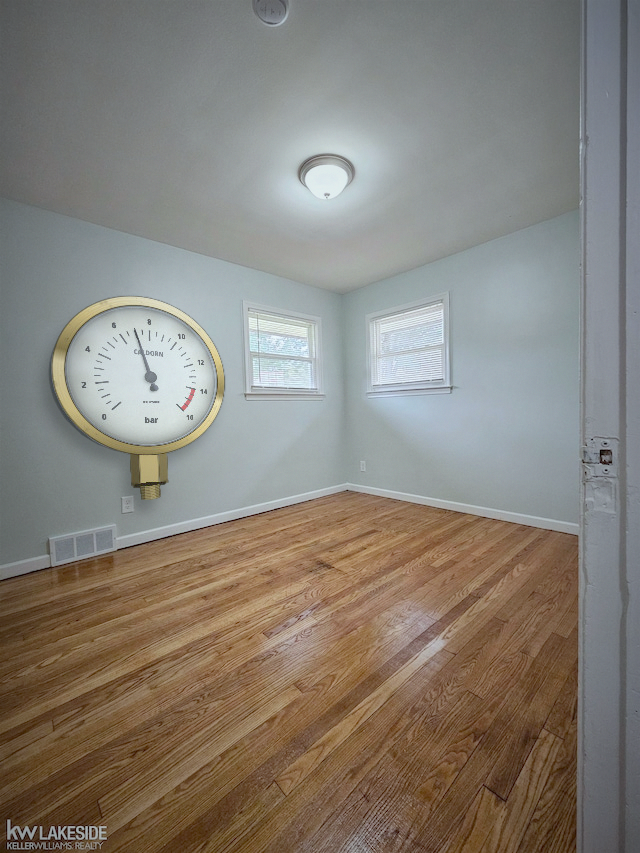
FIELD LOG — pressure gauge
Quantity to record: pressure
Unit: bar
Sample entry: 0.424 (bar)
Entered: 7 (bar)
